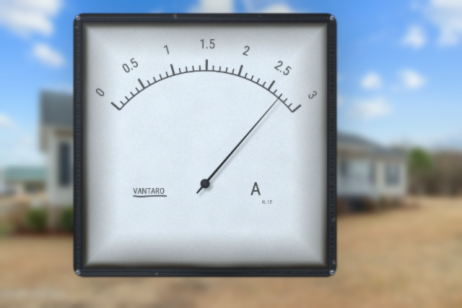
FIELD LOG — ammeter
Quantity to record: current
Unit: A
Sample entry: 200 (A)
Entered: 2.7 (A)
